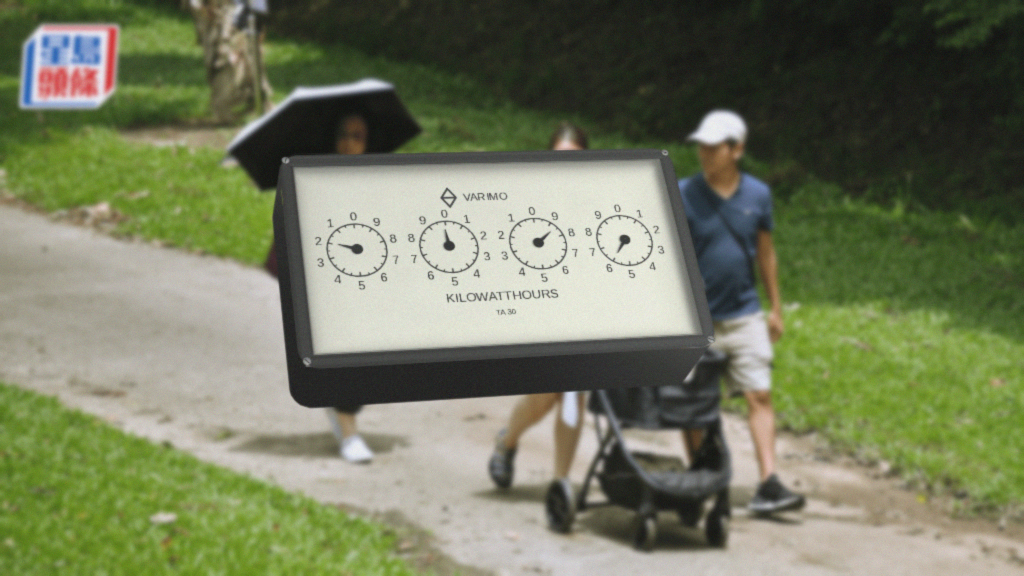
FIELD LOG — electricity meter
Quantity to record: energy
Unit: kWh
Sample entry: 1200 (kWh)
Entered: 1986 (kWh)
